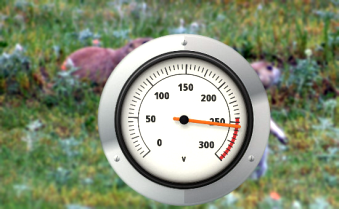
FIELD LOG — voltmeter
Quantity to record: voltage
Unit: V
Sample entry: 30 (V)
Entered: 255 (V)
